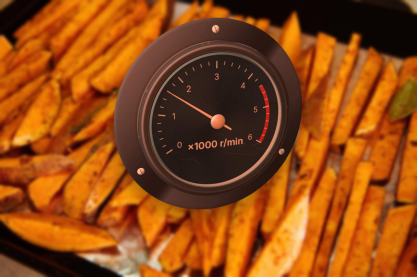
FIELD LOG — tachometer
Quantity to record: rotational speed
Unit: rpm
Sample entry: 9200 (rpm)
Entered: 1600 (rpm)
